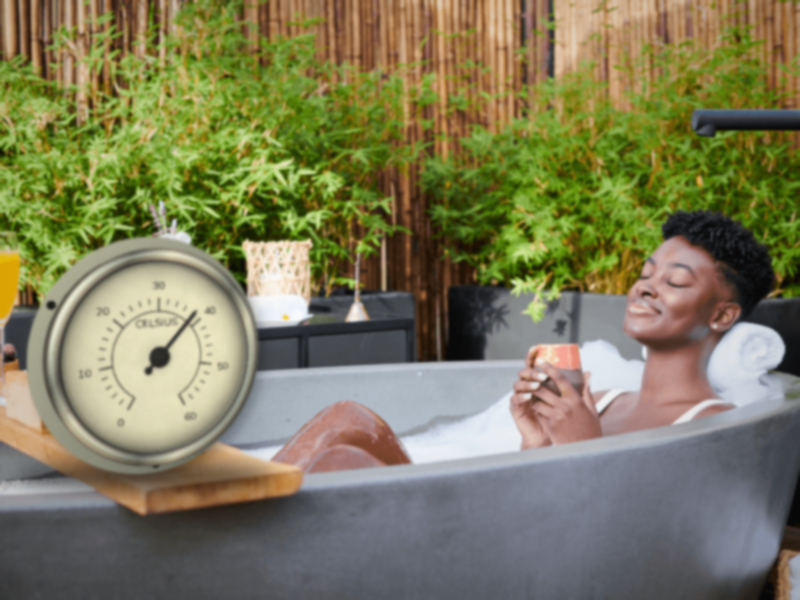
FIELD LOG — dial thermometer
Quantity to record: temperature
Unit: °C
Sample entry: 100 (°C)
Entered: 38 (°C)
